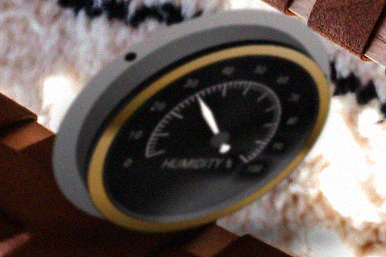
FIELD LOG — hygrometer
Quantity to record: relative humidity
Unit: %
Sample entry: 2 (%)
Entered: 30 (%)
